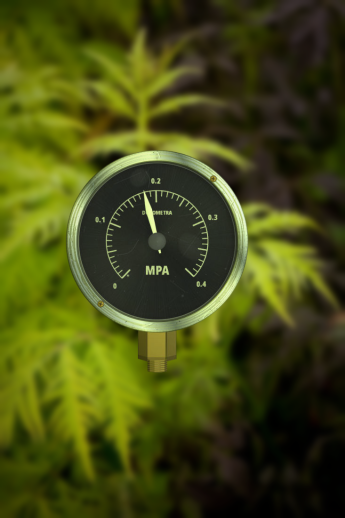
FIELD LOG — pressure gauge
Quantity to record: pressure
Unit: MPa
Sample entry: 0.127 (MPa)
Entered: 0.18 (MPa)
